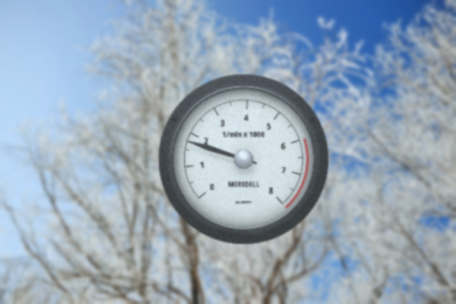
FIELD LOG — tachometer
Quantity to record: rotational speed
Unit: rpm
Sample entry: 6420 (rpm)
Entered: 1750 (rpm)
